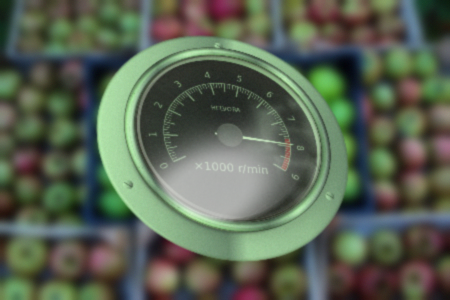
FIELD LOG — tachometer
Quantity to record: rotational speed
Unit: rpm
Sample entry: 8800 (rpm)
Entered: 8000 (rpm)
